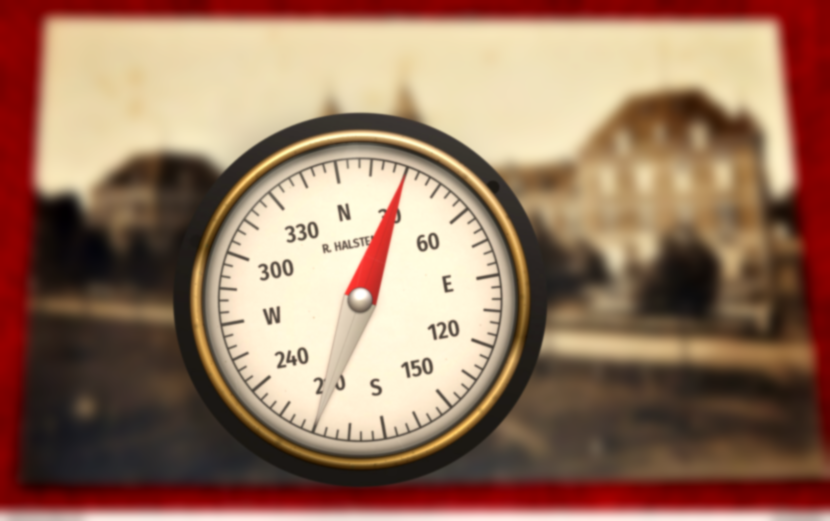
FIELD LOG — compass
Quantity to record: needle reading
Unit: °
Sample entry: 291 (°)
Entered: 30 (°)
